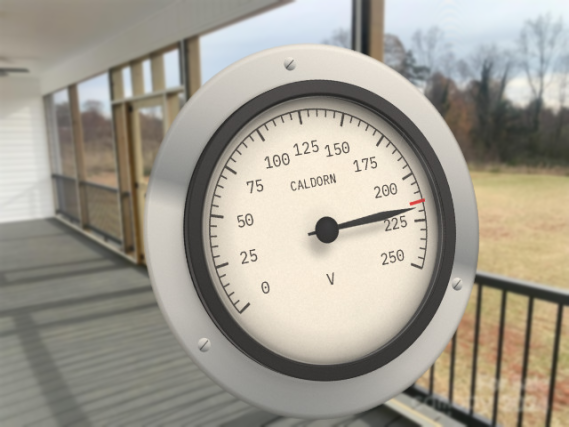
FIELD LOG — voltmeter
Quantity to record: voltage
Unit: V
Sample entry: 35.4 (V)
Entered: 217.5 (V)
